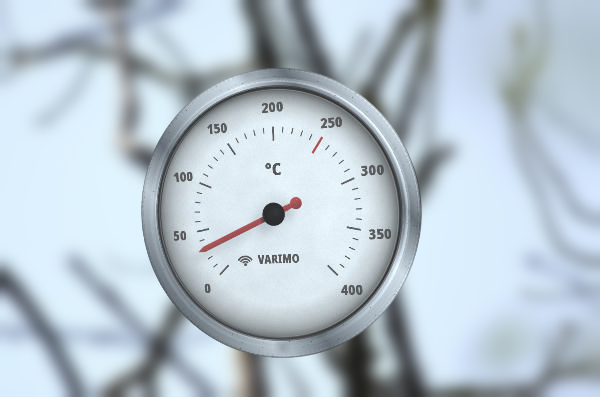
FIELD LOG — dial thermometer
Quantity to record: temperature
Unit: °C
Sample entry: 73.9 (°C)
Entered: 30 (°C)
